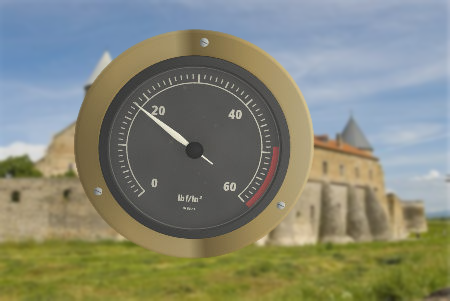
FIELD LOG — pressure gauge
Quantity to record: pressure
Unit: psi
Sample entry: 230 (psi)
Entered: 18 (psi)
